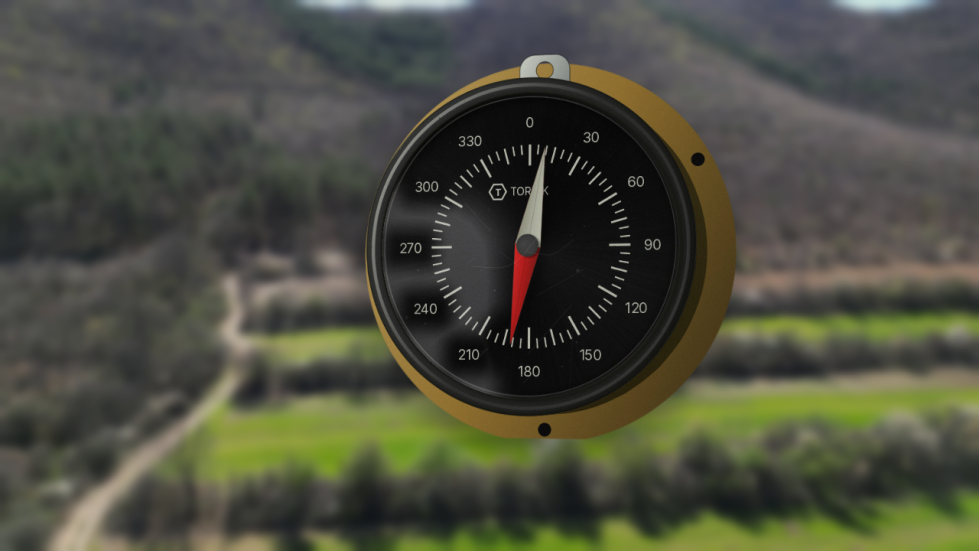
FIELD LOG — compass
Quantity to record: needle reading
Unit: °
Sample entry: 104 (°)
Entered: 190 (°)
